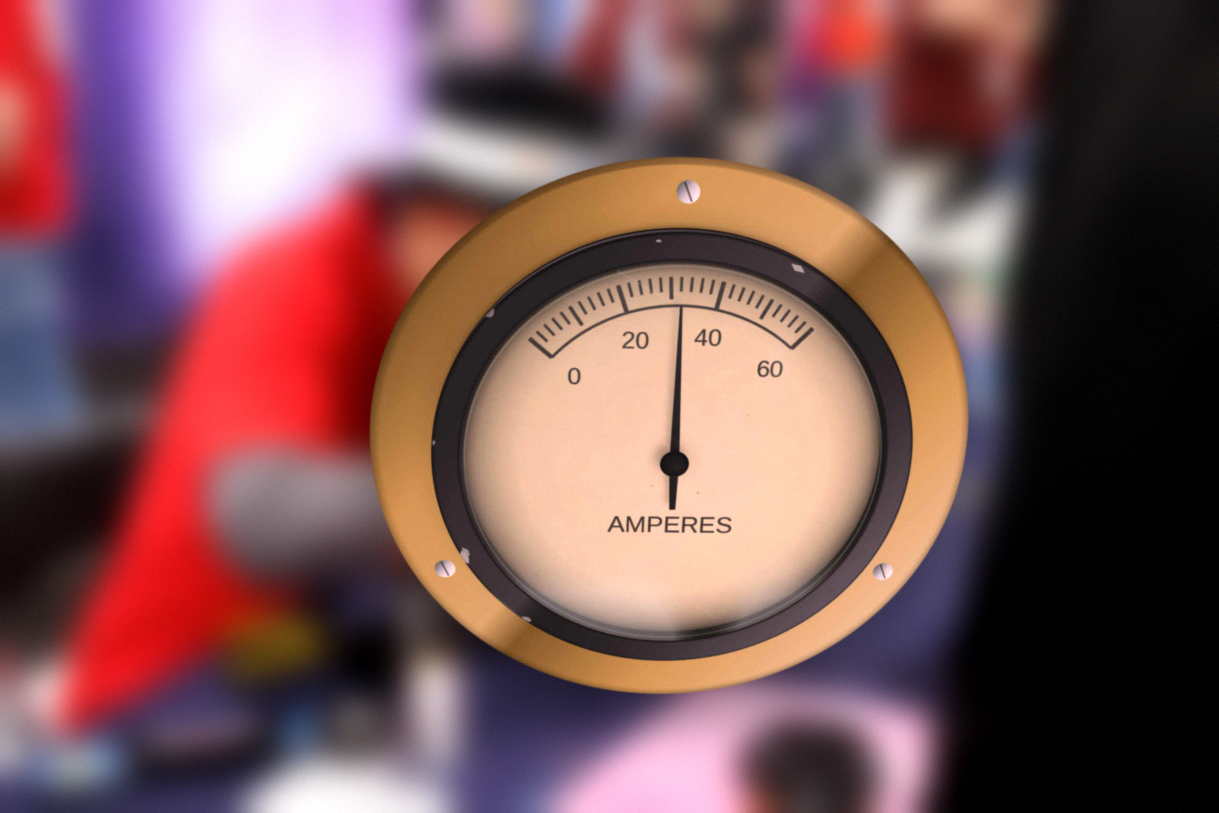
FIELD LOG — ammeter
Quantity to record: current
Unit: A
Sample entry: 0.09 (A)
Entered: 32 (A)
